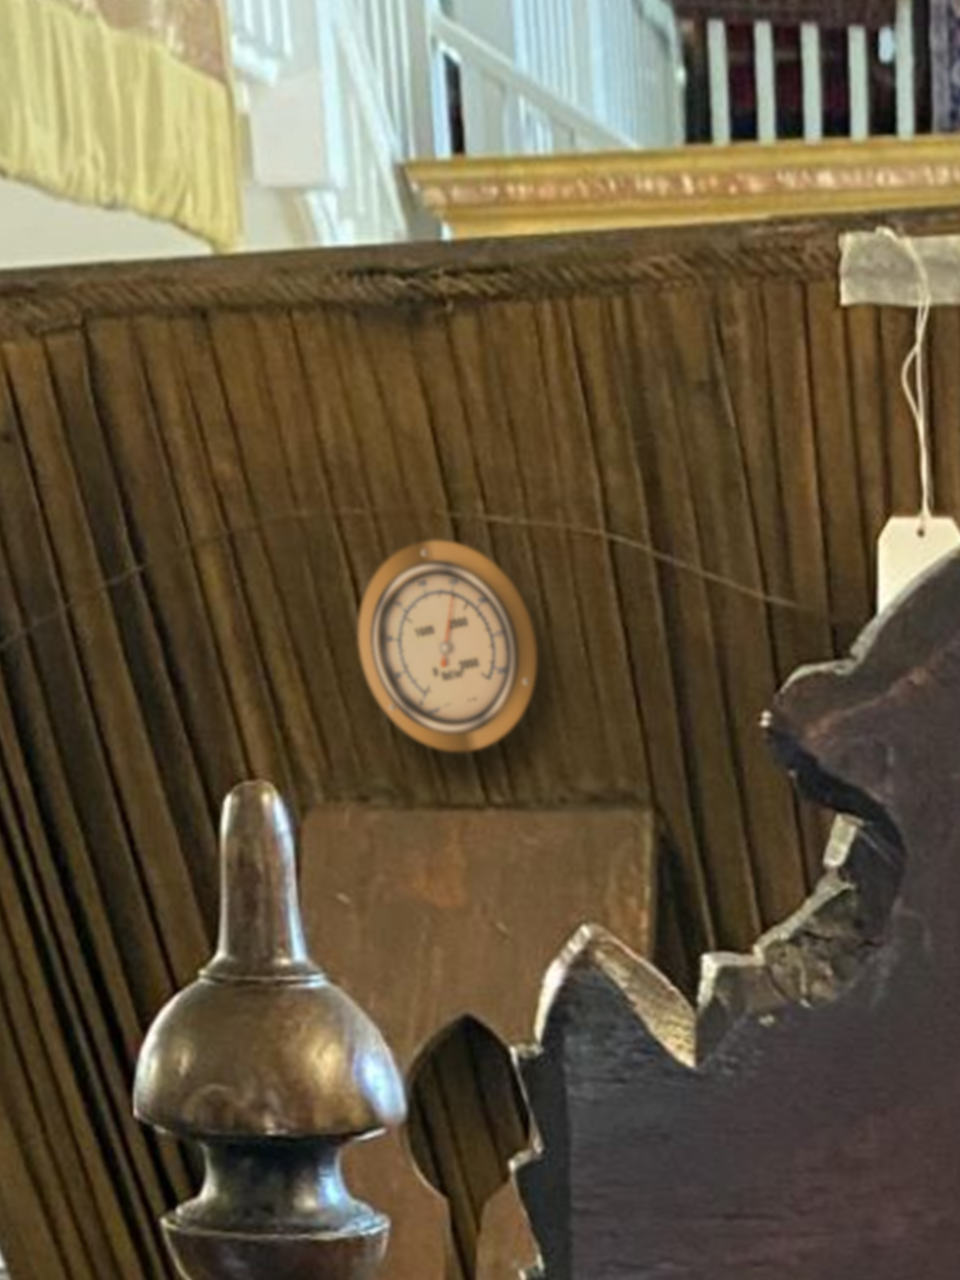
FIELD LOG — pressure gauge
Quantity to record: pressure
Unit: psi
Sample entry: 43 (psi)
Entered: 1800 (psi)
